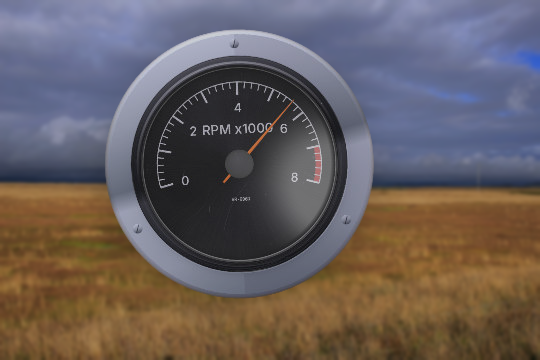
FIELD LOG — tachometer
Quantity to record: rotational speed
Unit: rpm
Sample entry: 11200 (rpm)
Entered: 5600 (rpm)
